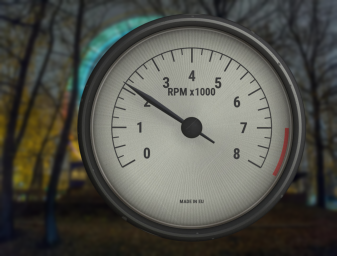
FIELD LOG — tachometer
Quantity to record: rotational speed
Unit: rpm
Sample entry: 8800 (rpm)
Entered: 2125 (rpm)
